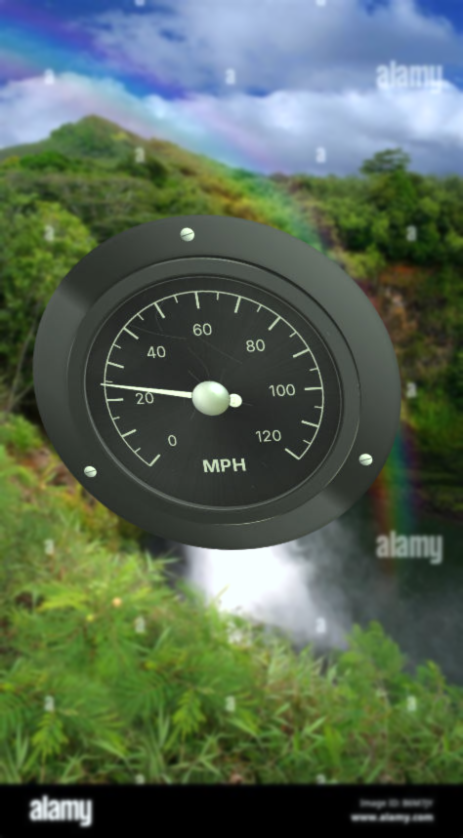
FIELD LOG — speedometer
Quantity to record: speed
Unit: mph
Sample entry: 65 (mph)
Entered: 25 (mph)
